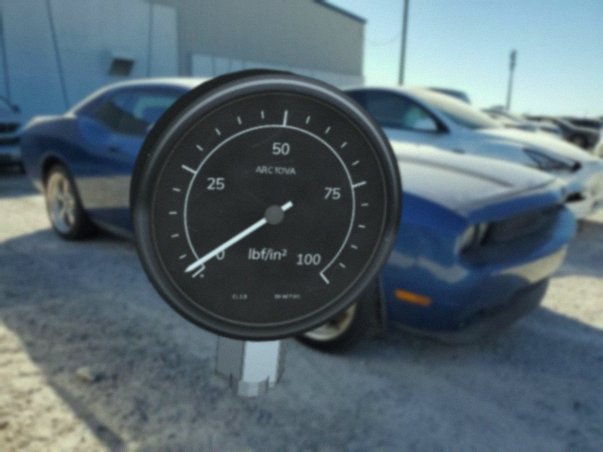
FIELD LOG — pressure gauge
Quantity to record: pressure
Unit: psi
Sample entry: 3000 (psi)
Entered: 2.5 (psi)
